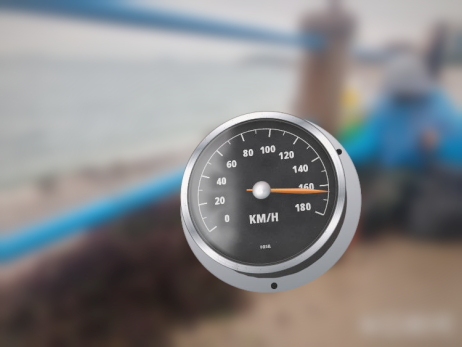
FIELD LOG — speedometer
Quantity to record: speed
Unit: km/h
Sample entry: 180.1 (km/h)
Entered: 165 (km/h)
